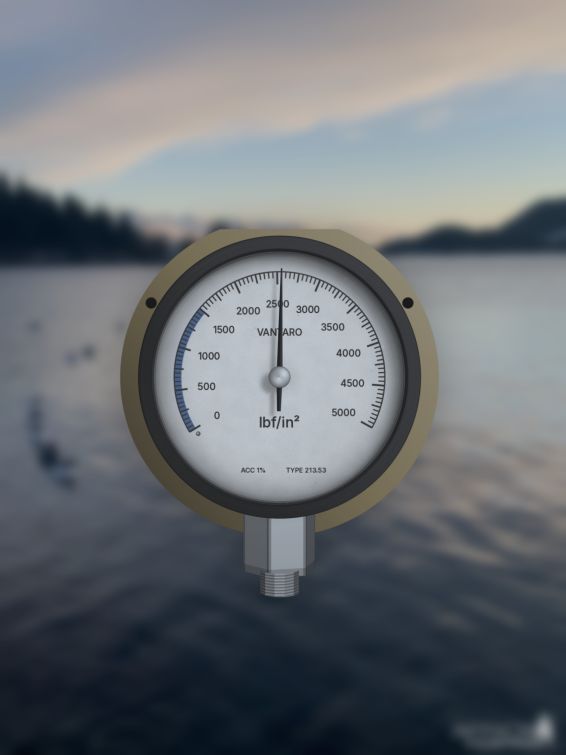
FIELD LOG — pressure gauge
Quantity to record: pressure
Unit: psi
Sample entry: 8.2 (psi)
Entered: 2550 (psi)
